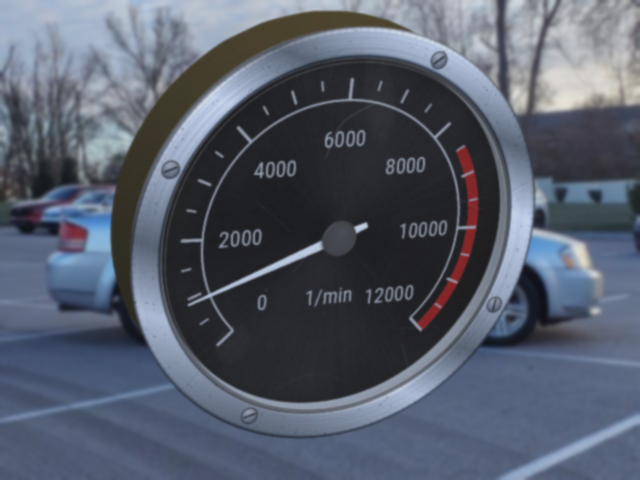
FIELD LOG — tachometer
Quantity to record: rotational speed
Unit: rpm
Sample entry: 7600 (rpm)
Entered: 1000 (rpm)
